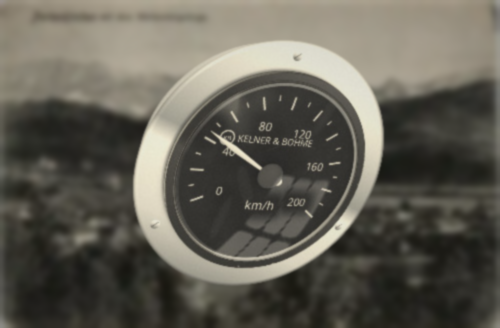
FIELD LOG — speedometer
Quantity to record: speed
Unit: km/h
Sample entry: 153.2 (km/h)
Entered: 45 (km/h)
